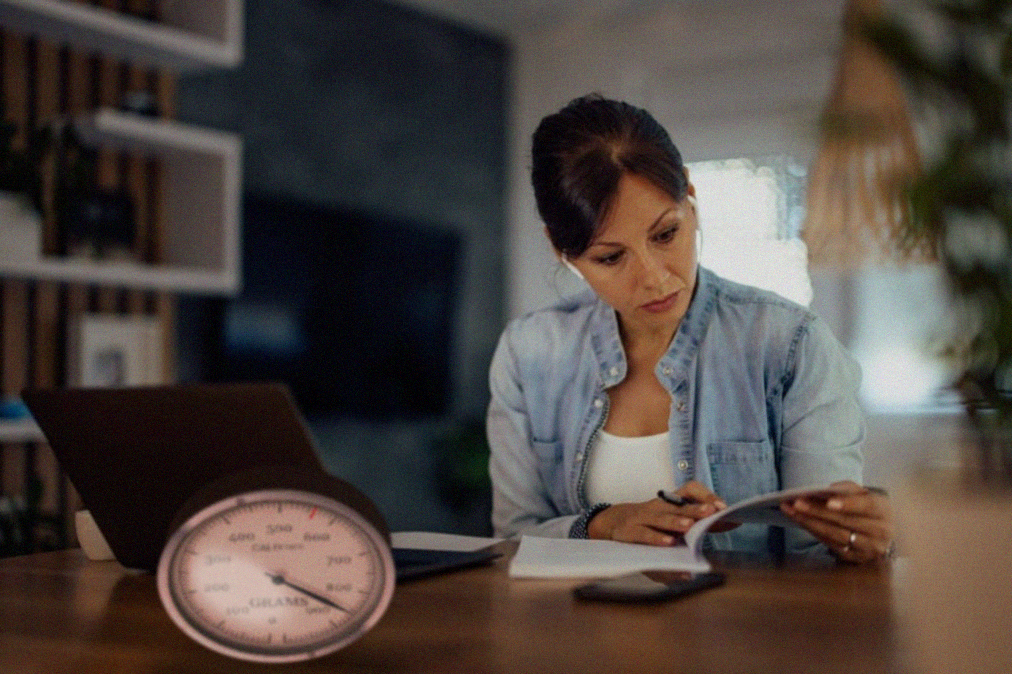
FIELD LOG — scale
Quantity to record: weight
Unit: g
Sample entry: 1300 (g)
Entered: 850 (g)
